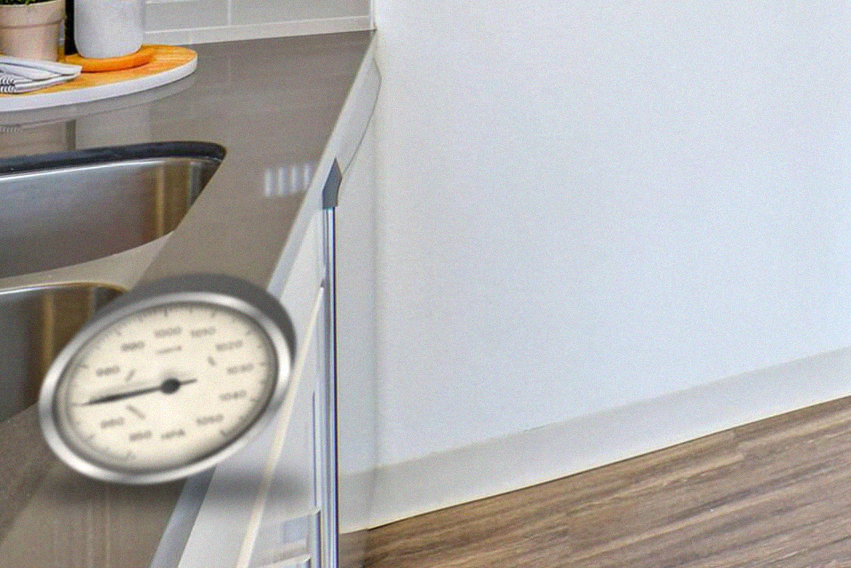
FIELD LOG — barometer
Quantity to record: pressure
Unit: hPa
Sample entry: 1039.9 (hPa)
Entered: 970 (hPa)
